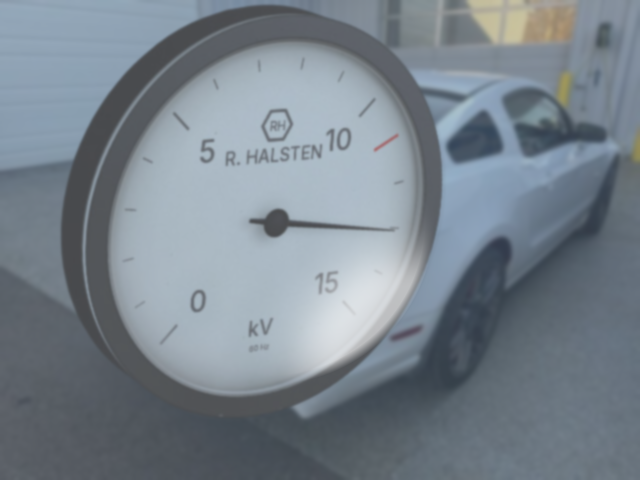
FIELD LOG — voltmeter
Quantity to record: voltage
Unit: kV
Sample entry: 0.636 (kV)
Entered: 13 (kV)
